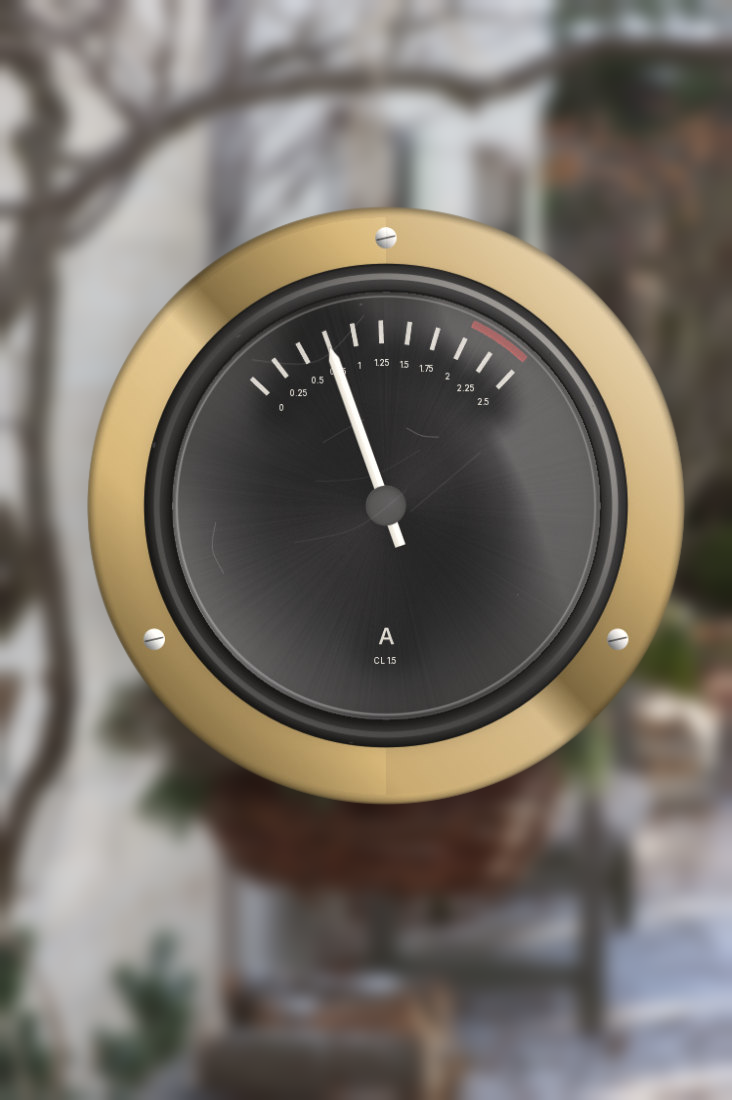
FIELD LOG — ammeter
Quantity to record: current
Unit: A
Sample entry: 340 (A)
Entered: 0.75 (A)
